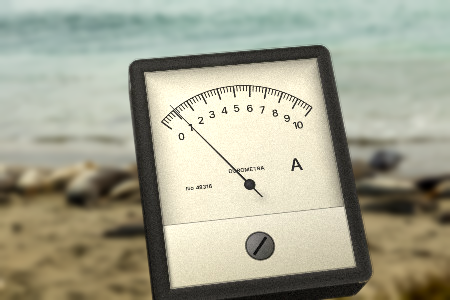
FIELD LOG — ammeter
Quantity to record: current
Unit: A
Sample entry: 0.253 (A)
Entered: 1 (A)
